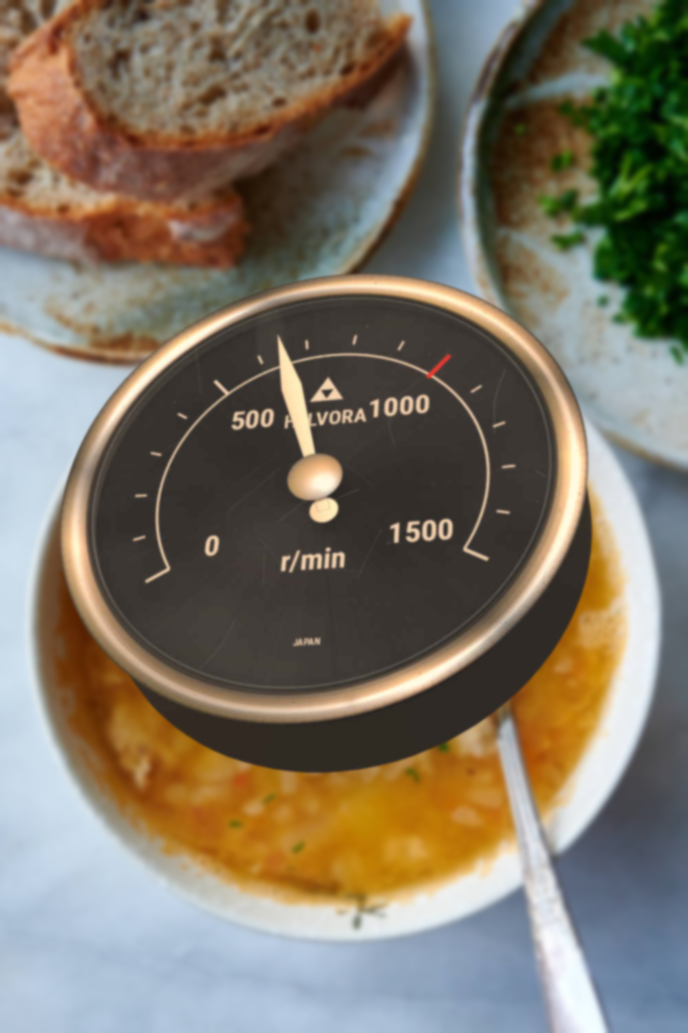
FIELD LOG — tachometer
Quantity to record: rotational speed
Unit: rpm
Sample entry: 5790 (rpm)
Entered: 650 (rpm)
